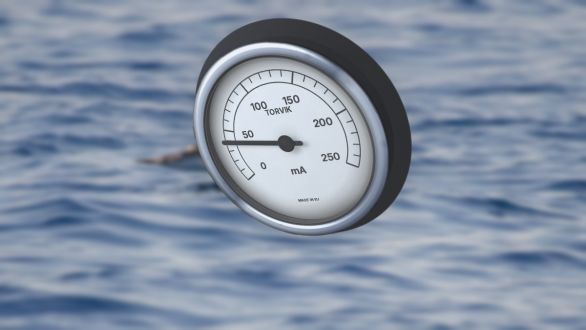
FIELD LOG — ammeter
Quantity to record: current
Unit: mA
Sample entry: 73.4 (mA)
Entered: 40 (mA)
